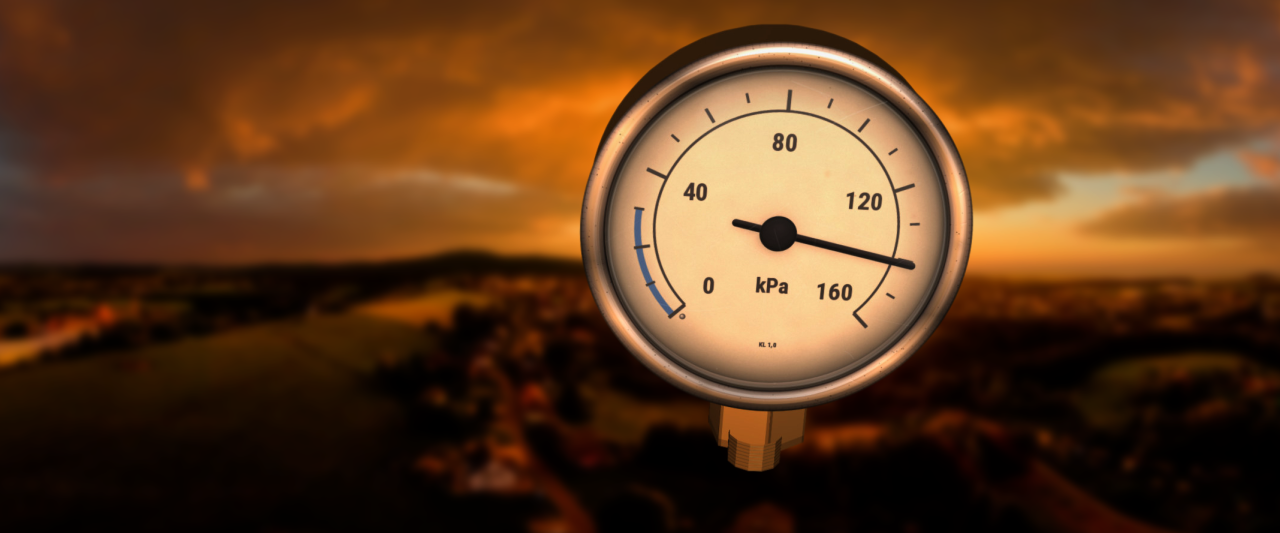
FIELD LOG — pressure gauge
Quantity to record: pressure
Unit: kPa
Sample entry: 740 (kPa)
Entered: 140 (kPa)
